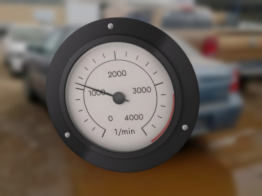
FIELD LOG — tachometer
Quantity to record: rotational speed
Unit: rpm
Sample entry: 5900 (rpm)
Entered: 1100 (rpm)
